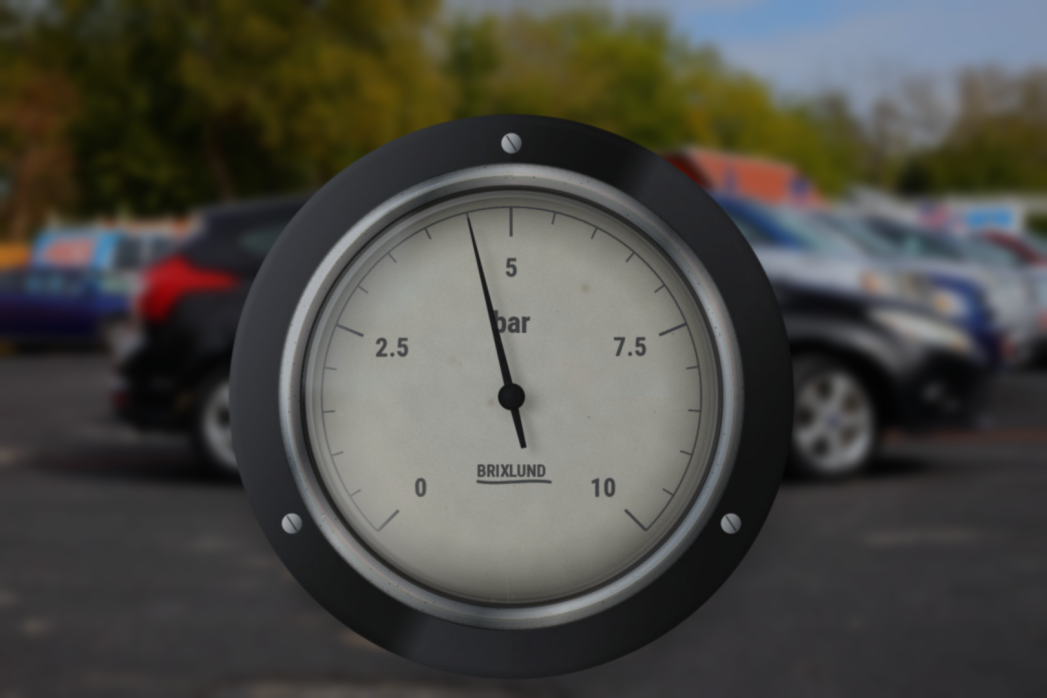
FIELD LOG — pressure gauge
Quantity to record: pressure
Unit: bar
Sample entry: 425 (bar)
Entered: 4.5 (bar)
